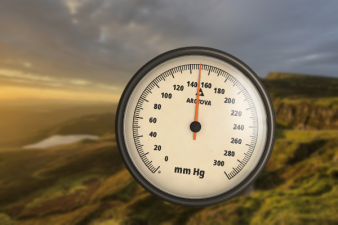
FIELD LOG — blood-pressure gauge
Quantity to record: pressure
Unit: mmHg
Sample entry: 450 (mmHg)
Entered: 150 (mmHg)
